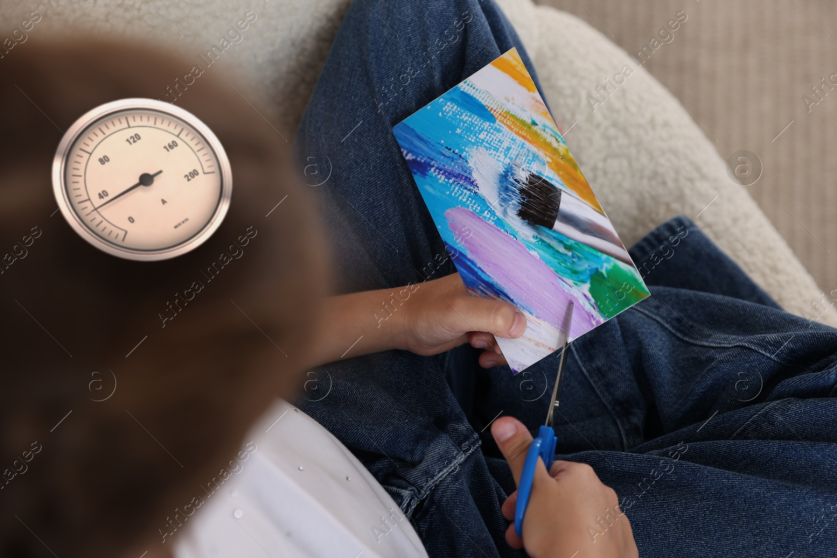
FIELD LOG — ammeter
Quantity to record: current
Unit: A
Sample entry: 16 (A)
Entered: 30 (A)
